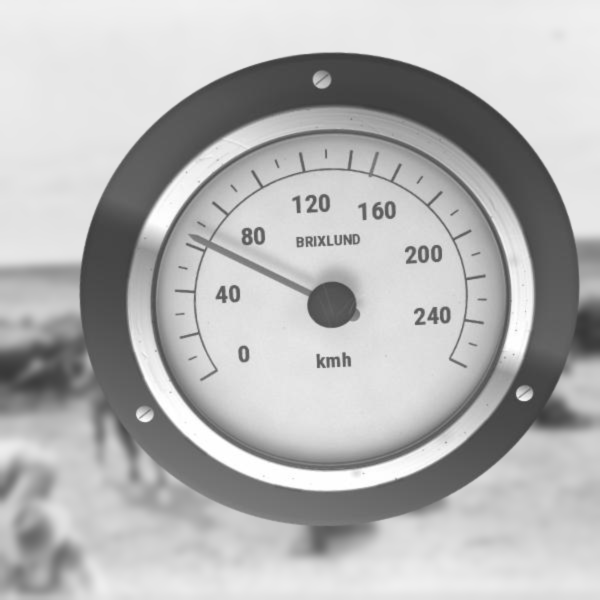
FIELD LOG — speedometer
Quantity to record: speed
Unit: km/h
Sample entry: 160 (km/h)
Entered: 65 (km/h)
